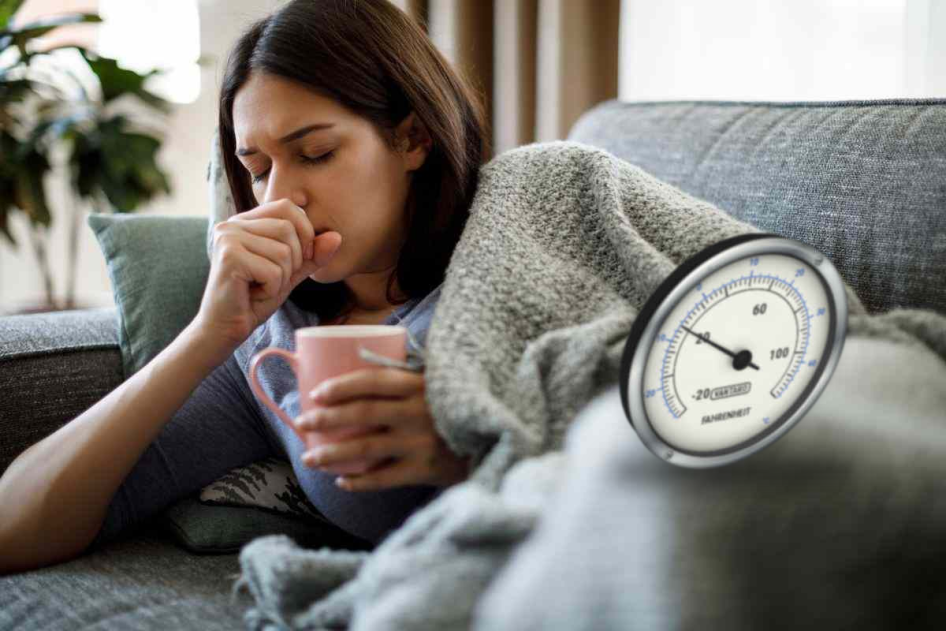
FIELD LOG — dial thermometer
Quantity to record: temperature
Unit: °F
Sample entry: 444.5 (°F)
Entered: 20 (°F)
